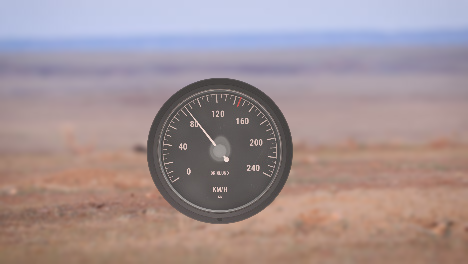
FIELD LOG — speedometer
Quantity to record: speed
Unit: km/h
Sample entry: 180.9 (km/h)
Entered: 85 (km/h)
